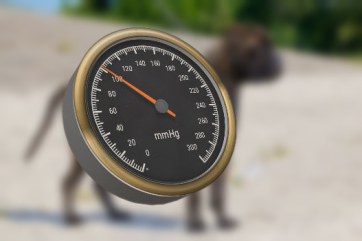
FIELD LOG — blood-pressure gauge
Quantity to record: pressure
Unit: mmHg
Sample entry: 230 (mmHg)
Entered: 100 (mmHg)
